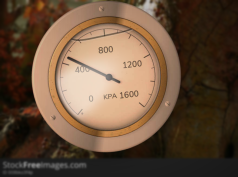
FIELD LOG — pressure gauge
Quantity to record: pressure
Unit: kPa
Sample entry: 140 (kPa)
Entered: 450 (kPa)
